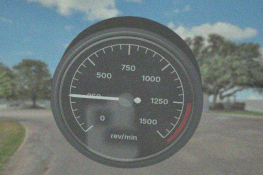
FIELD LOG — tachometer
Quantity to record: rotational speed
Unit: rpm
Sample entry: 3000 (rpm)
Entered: 250 (rpm)
